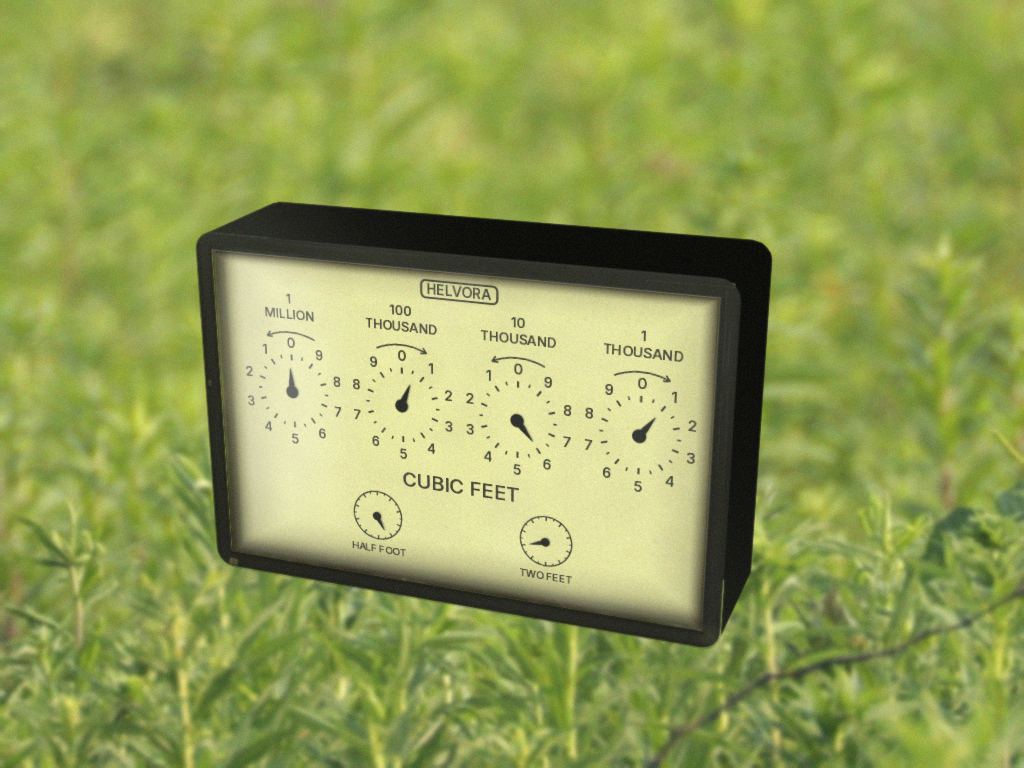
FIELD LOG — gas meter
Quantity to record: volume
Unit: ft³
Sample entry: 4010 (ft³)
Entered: 6100 (ft³)
